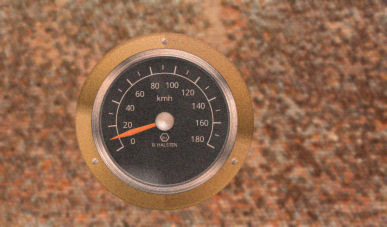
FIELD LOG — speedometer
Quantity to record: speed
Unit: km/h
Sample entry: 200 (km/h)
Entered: 10 (km/h)
